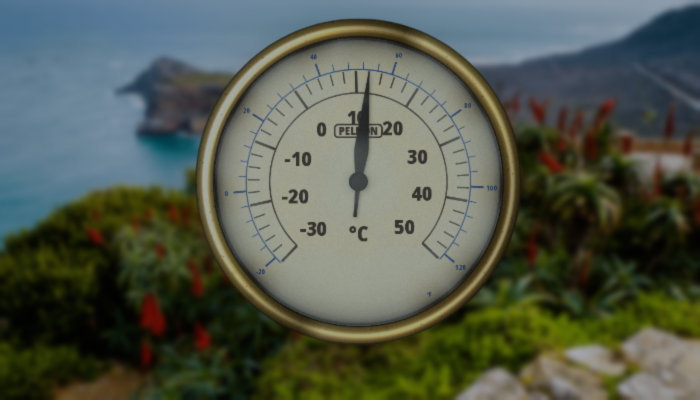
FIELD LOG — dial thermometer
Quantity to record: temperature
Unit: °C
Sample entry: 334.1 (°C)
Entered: 12 (°C)
